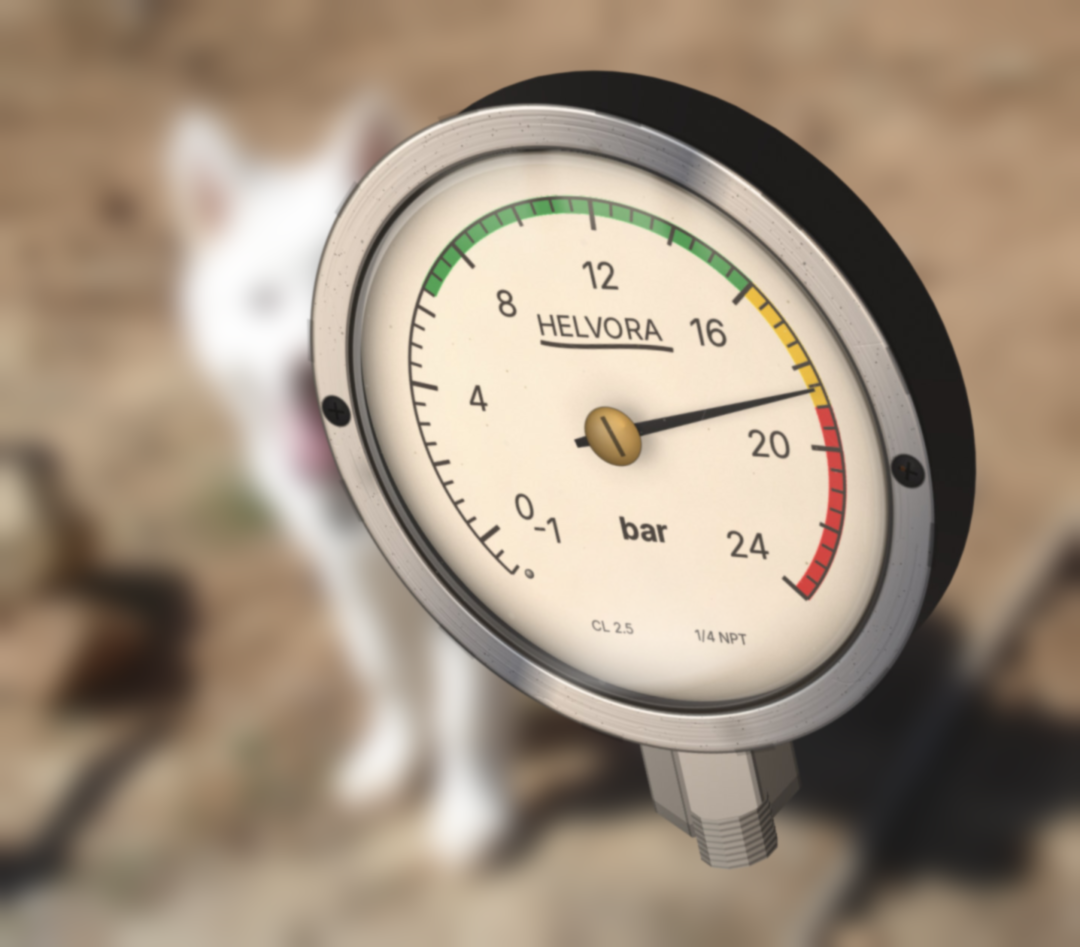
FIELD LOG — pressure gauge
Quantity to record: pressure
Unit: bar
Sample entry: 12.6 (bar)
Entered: 18.5 (bar)
